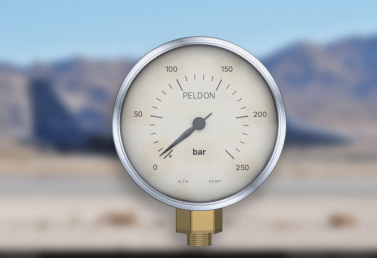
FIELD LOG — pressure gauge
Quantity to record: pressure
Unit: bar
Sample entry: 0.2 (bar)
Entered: 5 (bar)
